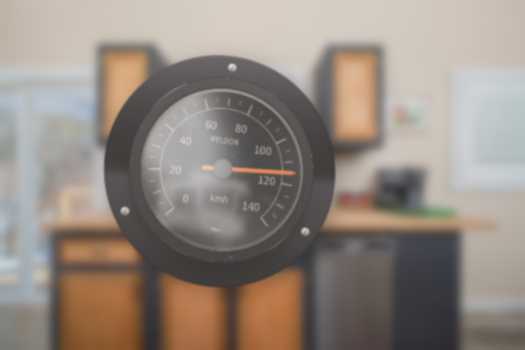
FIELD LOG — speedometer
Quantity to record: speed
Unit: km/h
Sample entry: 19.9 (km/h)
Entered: 115 (km/h)
